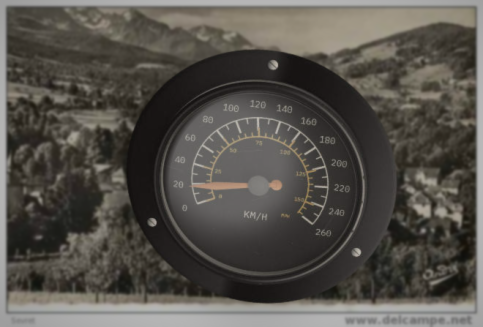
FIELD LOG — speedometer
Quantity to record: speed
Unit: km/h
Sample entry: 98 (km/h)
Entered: 20 (km/h)
